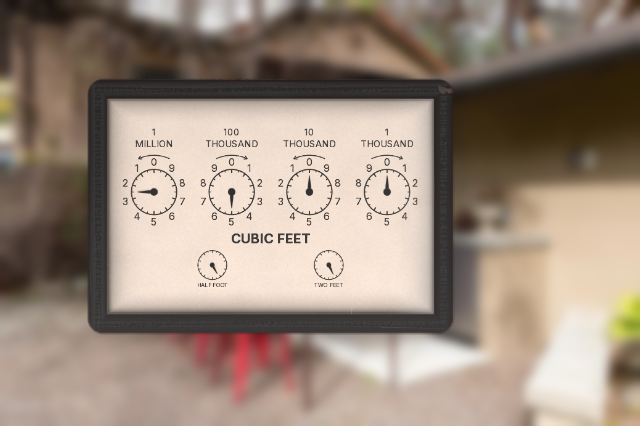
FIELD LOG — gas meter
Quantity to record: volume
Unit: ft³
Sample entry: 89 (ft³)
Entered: 250000 (ft³)
